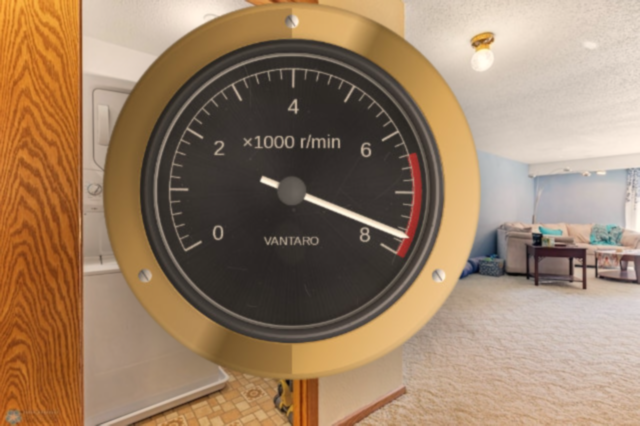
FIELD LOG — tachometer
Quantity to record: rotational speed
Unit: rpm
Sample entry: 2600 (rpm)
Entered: 7700 (rpm)
